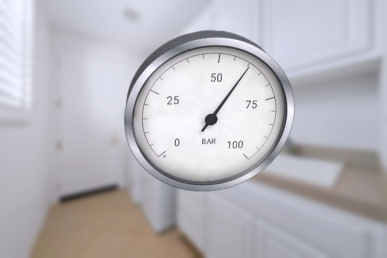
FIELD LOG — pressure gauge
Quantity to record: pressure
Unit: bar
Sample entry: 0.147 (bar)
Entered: 60 (bar)
